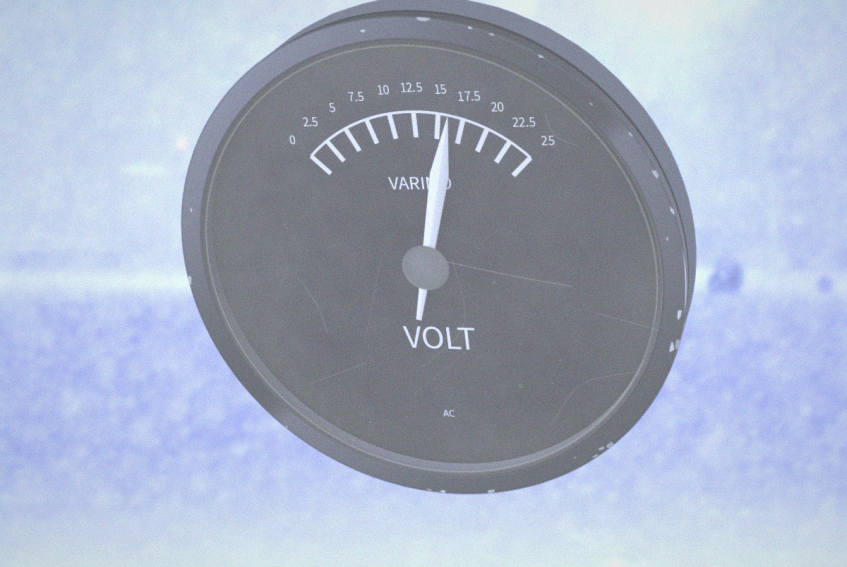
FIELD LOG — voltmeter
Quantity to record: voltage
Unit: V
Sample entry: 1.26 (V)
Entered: 16.25 (V)
